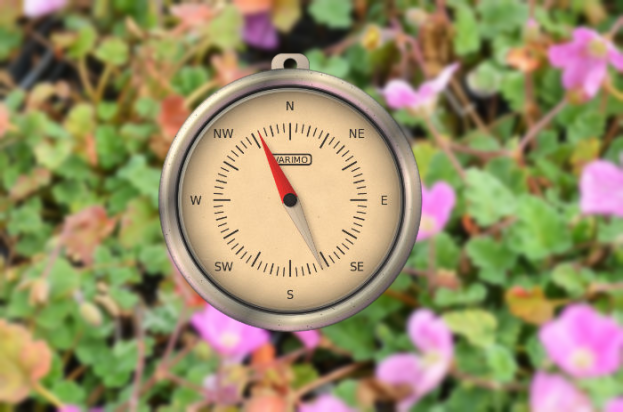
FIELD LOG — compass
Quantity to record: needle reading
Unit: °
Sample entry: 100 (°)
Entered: 335 (°)
